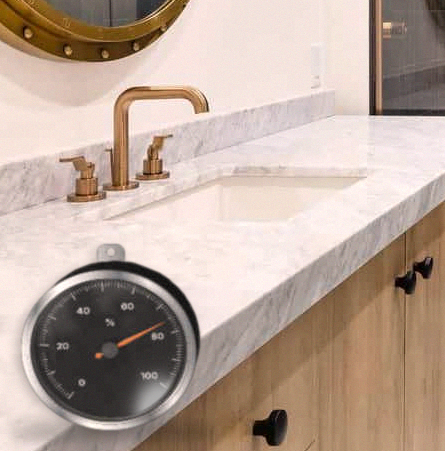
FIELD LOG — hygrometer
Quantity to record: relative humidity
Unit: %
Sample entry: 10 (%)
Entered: 75 (%)
